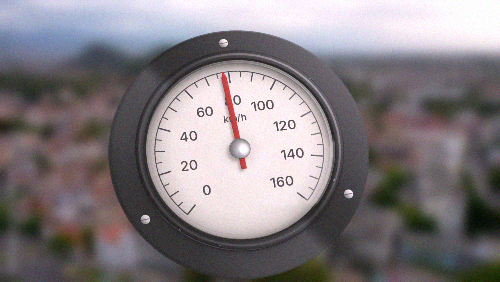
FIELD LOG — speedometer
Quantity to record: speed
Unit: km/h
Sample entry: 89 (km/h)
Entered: 77.5 (km/h)
